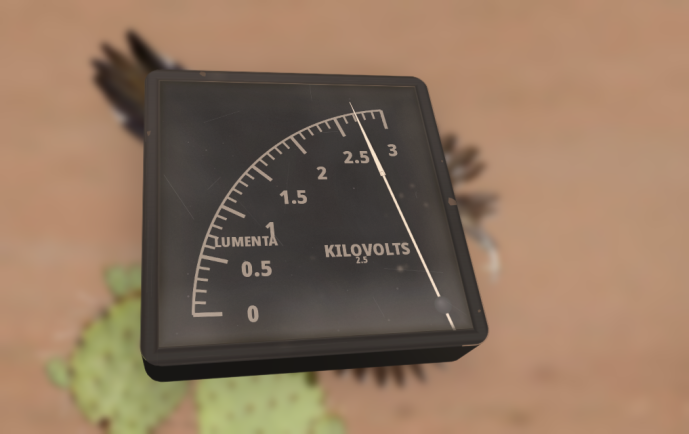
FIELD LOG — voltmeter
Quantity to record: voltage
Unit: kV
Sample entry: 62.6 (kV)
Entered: 2.7 (kV)
